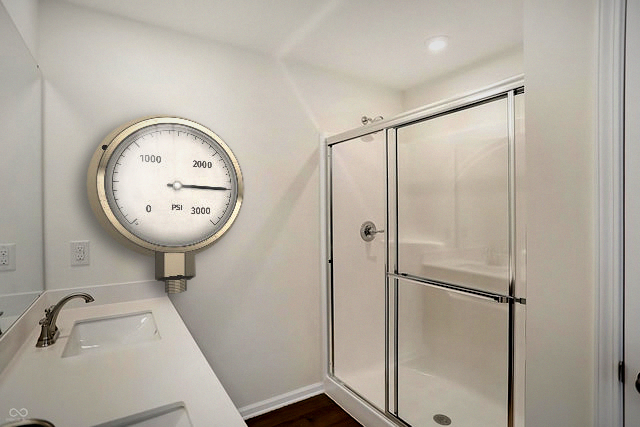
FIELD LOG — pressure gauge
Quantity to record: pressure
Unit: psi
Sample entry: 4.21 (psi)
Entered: 2500 (psi)
